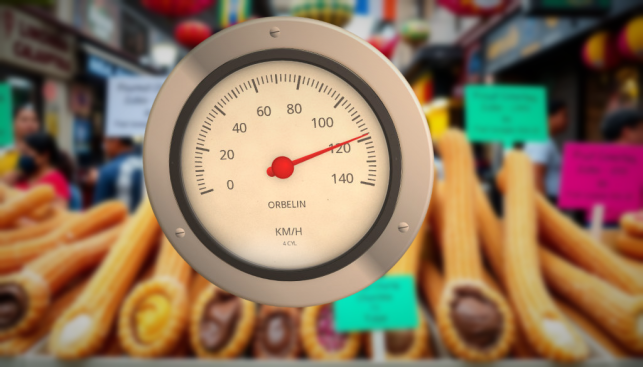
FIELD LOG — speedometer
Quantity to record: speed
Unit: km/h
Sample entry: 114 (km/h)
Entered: 118 (km/h)
